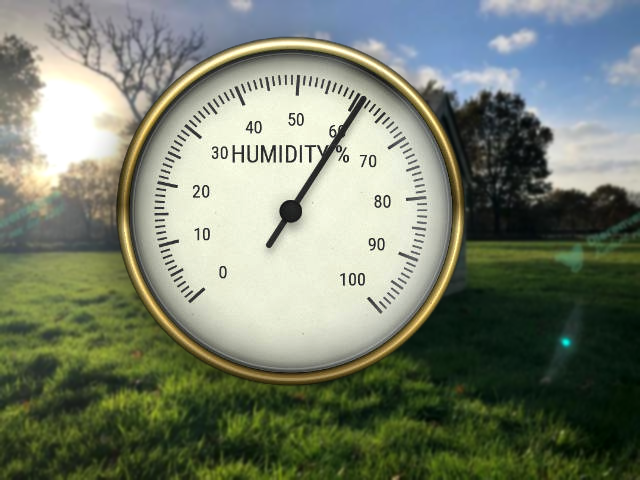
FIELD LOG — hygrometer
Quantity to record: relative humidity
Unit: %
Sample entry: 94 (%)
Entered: 61 (%)
